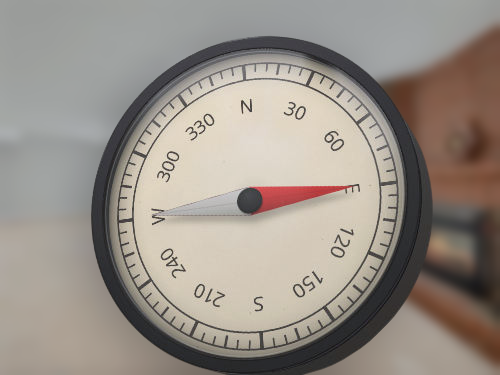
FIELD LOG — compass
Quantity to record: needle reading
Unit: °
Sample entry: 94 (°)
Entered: 90 (°)
